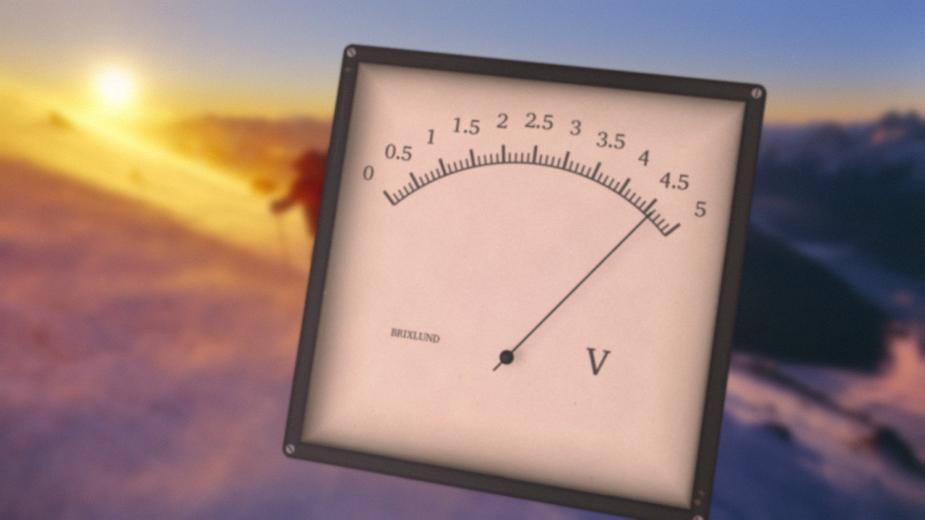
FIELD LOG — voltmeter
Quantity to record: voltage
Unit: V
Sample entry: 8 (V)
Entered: 4.6 (V)
